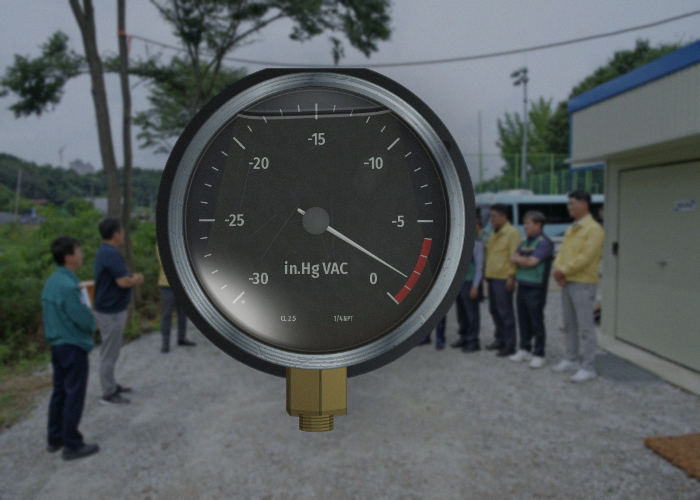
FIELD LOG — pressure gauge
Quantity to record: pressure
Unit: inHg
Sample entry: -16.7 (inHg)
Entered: -1.5 (inHg)
